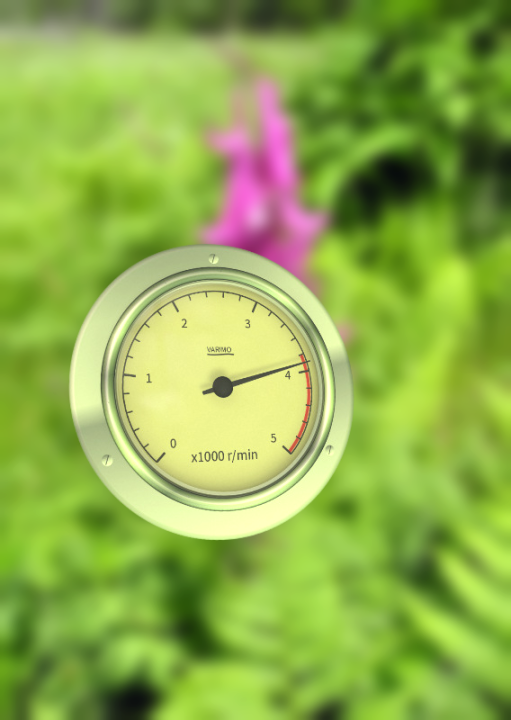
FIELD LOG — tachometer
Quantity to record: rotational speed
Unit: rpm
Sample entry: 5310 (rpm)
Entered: 3900 (rpm)
